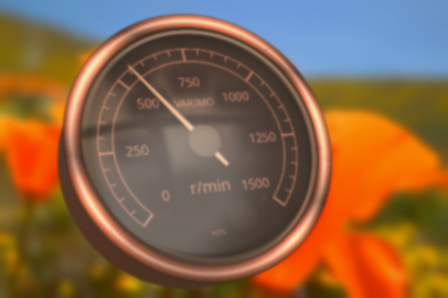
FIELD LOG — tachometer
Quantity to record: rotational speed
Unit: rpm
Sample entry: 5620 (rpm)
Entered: 550 (rpm)
